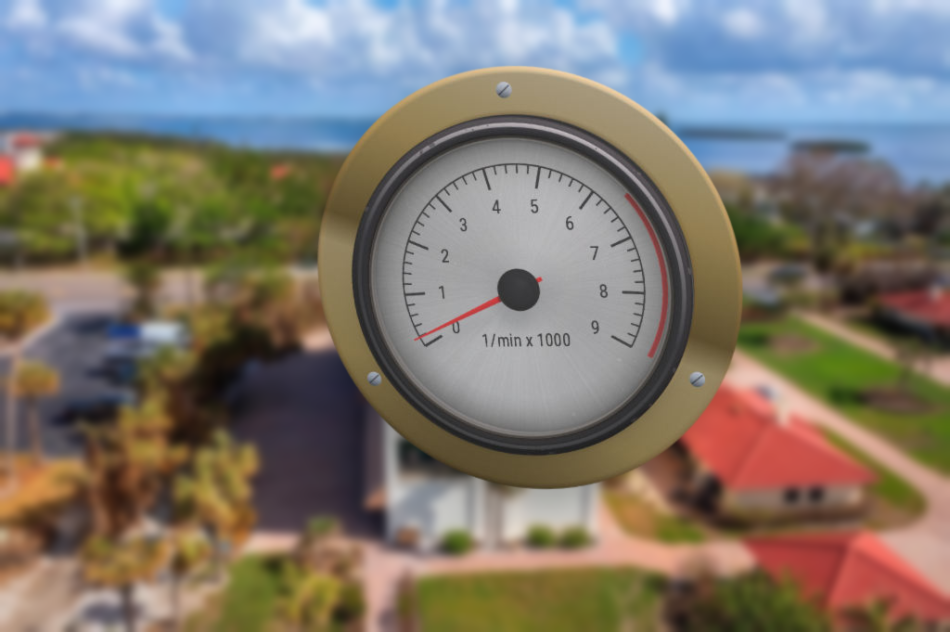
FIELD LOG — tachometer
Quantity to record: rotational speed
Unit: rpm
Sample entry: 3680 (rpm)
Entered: 200 (rpm)
